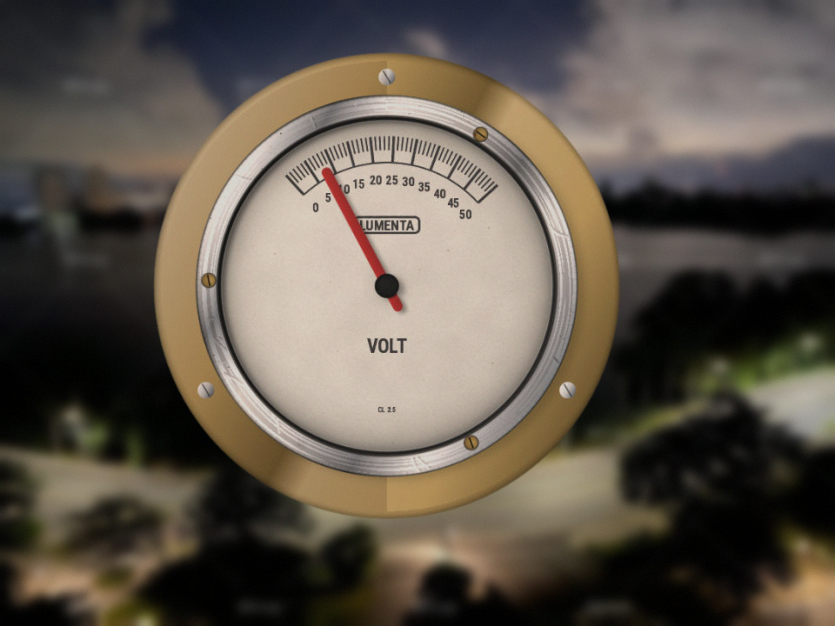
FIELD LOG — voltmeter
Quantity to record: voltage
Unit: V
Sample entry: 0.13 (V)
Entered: 8 (V)
